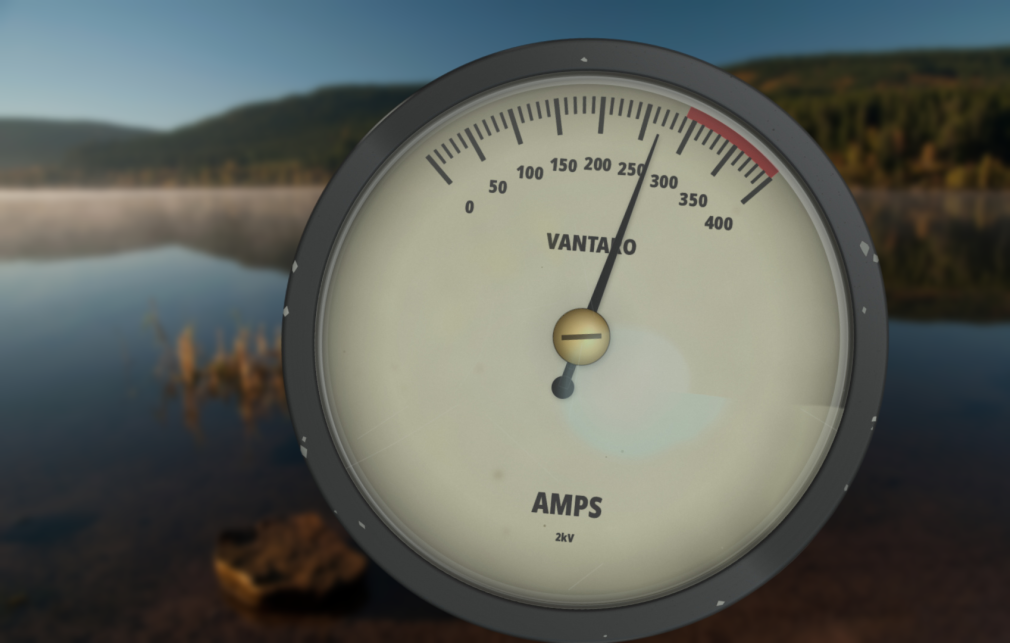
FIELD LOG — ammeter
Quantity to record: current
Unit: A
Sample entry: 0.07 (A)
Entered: 270 (A)
